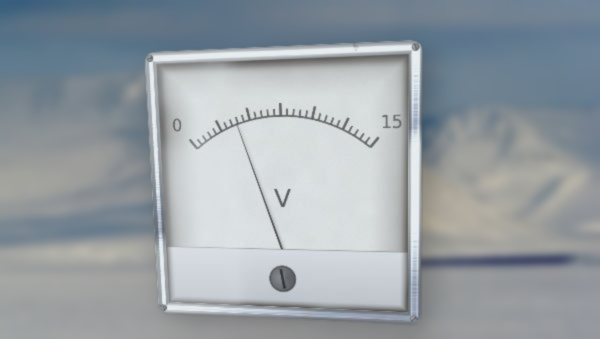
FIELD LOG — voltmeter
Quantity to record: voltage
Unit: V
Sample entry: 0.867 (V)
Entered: 4 (V)
